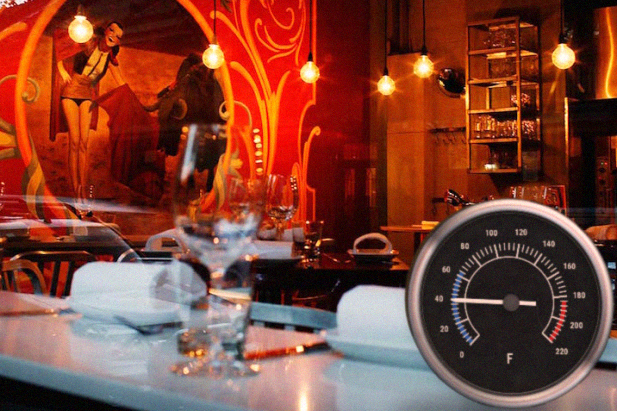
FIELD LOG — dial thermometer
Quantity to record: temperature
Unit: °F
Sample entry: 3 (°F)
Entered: 40 (°F)
